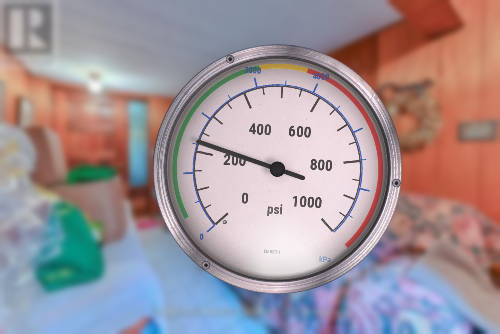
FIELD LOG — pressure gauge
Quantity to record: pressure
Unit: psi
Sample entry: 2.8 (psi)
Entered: 225 (psi)
